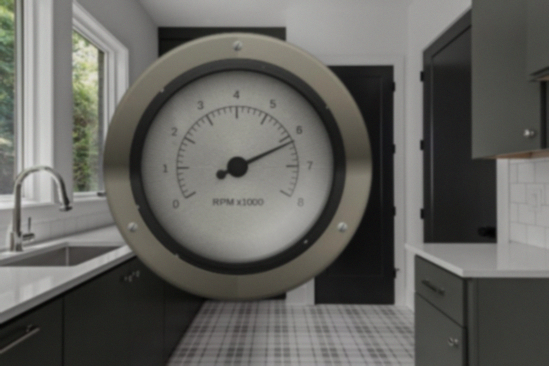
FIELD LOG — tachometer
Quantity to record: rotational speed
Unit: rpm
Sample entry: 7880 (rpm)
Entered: 6200 (rpm)
